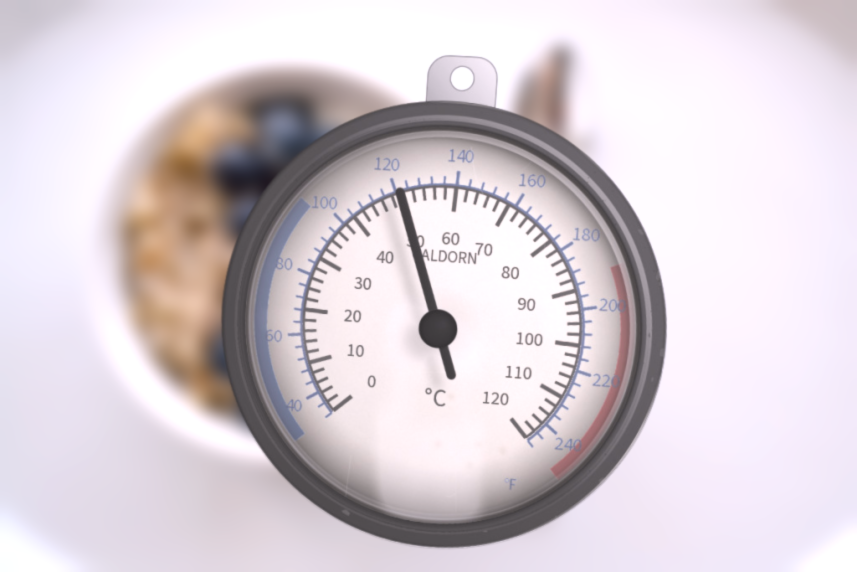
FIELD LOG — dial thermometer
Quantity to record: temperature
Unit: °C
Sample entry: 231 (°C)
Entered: 50 (°C)
